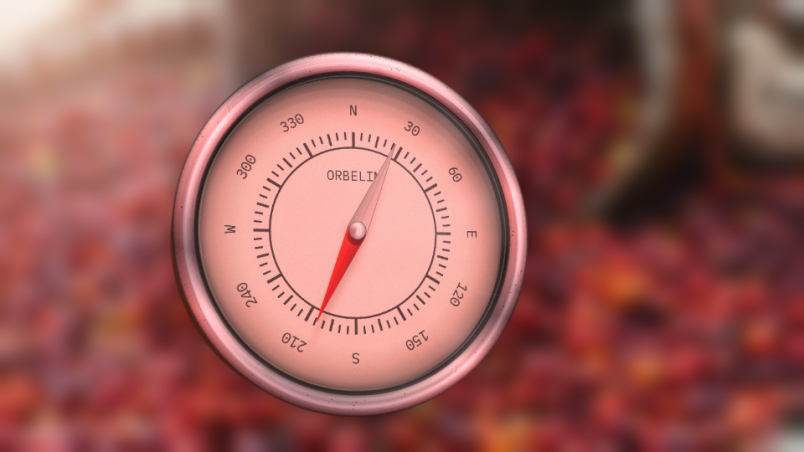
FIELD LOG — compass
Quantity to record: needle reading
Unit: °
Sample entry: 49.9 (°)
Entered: 205 (°)
